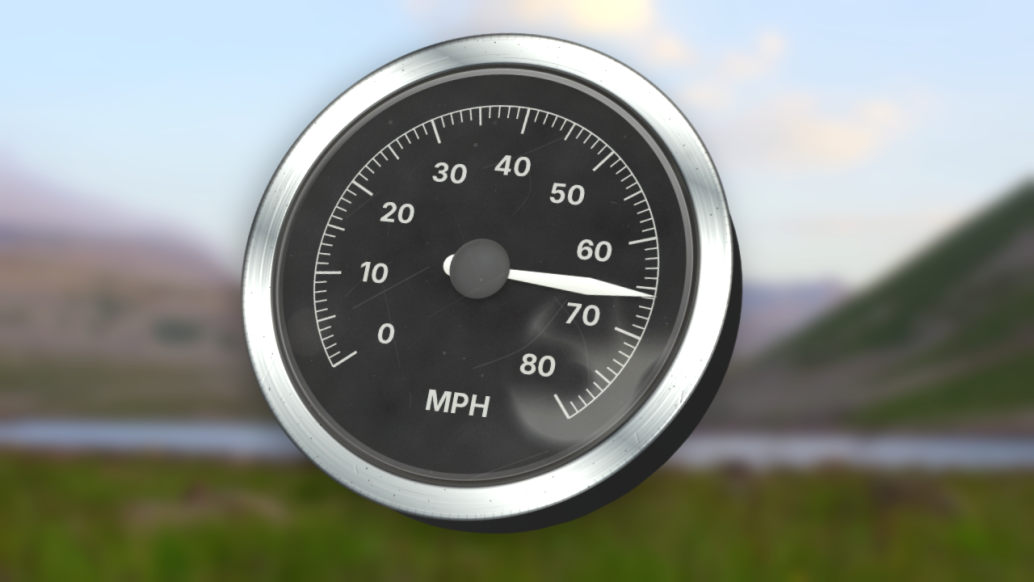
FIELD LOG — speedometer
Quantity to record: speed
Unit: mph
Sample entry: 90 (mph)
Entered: 66 (mph)
